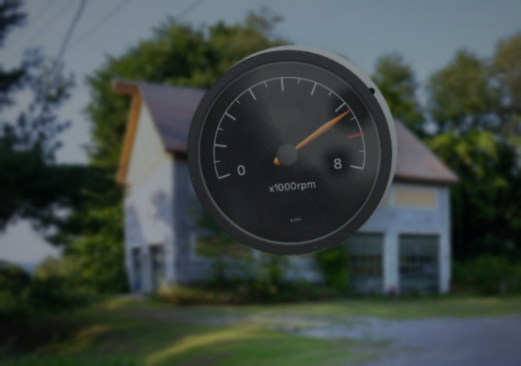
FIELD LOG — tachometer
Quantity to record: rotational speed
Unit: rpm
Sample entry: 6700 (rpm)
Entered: 6250 (rpm)
